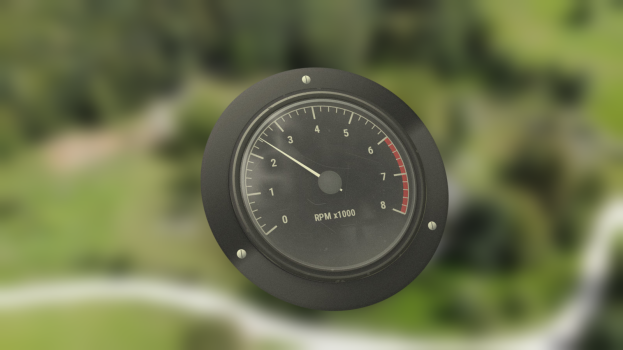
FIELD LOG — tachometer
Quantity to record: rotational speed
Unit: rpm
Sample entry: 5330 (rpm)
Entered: 2400 (rpm)
